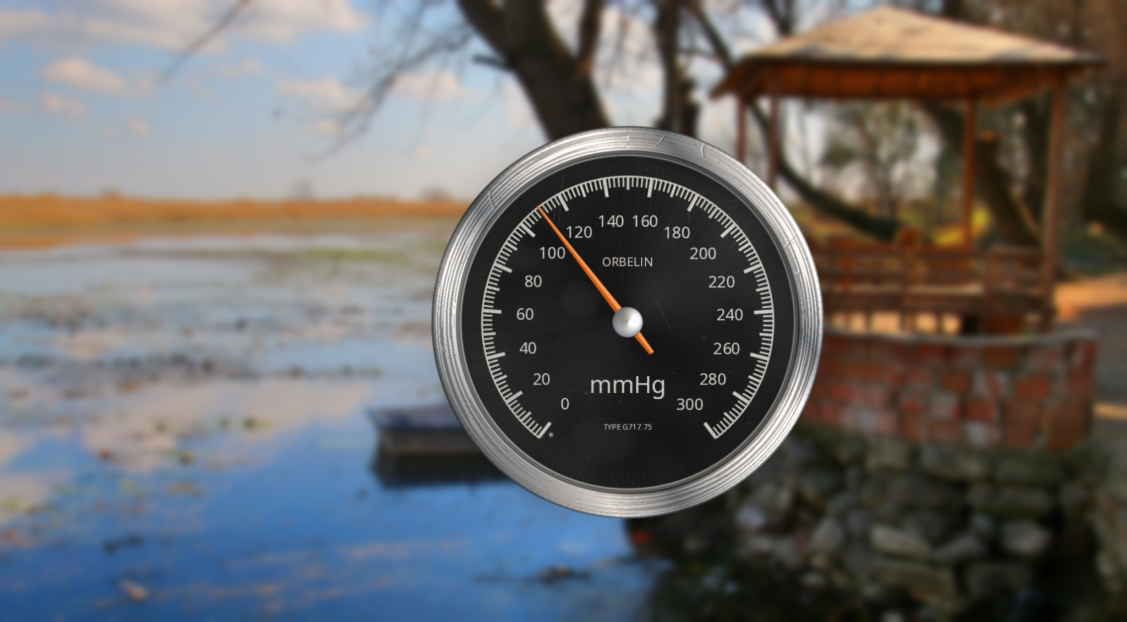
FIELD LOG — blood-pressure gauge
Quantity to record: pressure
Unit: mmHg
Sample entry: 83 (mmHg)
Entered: 110 (mmHg)
